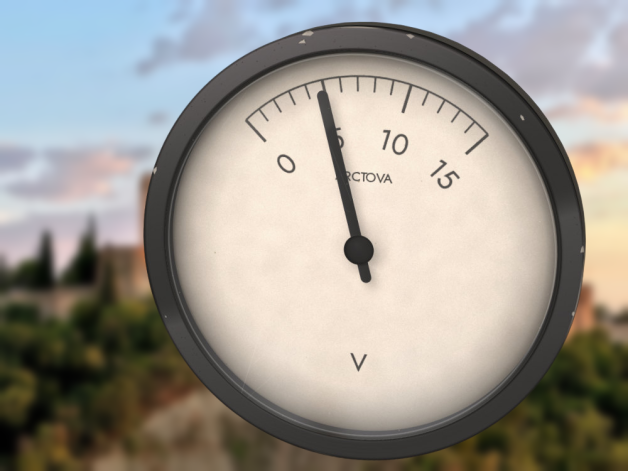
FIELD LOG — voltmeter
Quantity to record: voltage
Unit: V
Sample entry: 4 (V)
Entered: 5 (V)
